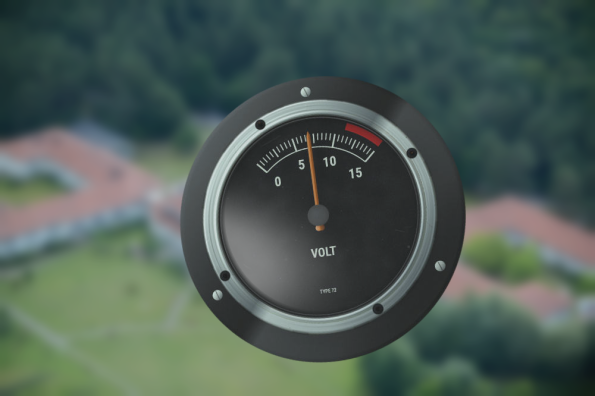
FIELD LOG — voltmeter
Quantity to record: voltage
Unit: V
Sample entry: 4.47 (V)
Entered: 7 (V)
